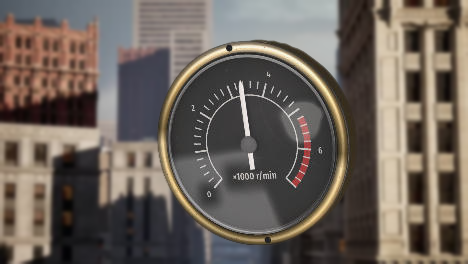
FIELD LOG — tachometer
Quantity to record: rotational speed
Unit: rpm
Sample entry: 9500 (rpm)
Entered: 3400 (rpm)
